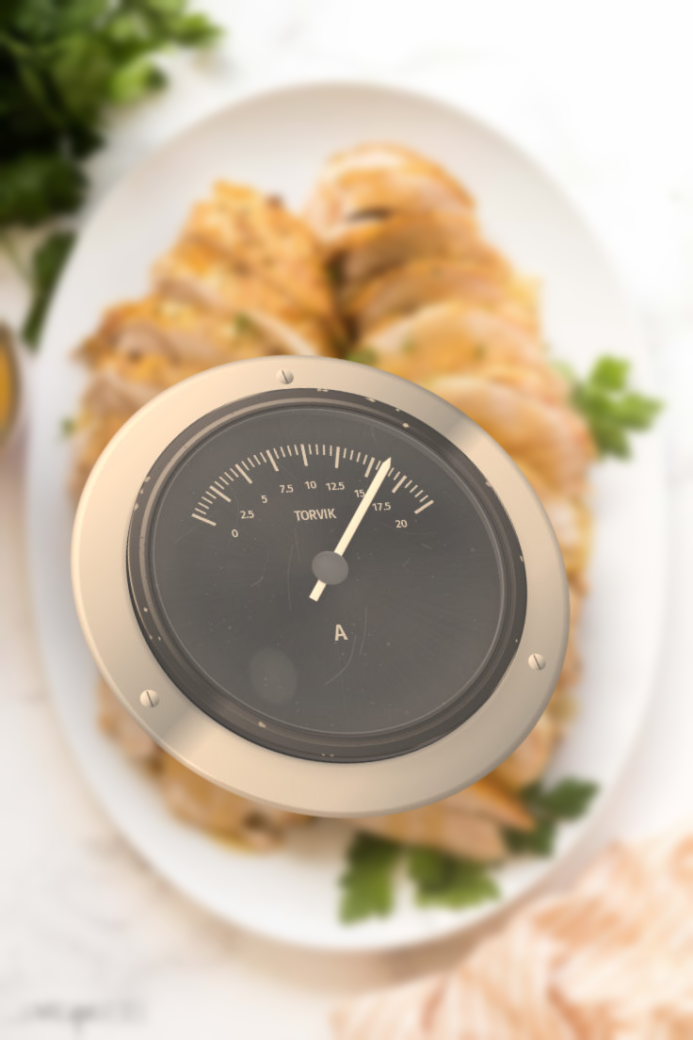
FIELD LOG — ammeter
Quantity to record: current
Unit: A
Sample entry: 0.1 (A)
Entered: 16 (A)
